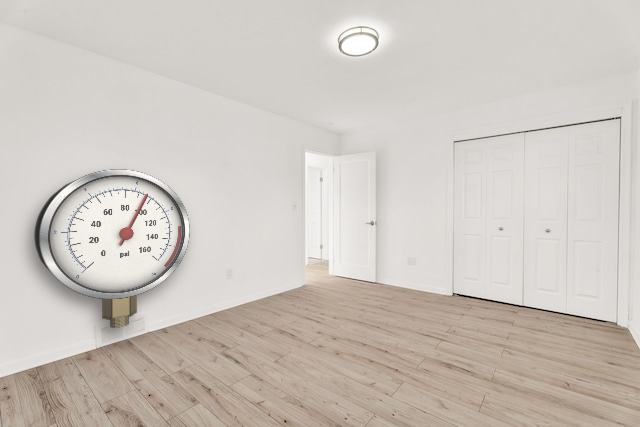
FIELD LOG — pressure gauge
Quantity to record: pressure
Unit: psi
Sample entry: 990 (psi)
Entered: 95 (psi)
